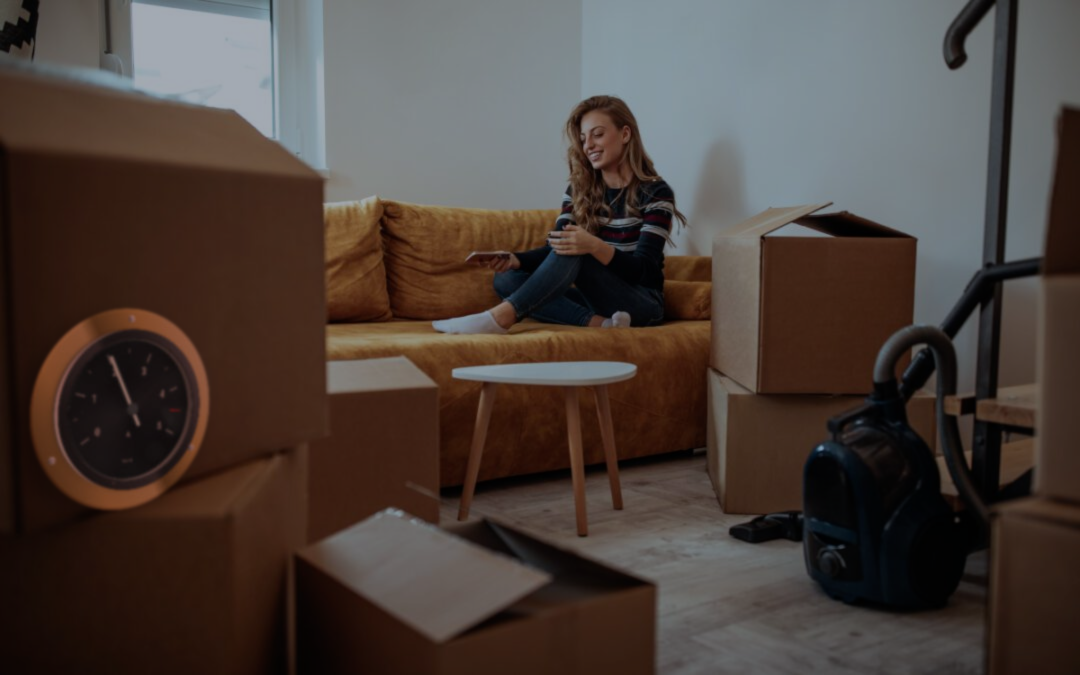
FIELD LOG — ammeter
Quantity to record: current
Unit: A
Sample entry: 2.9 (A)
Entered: 2 (A)
